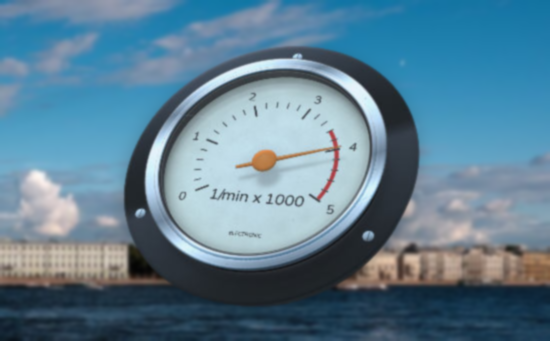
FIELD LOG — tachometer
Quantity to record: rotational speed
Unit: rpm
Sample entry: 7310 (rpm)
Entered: 4000 (rpm)
